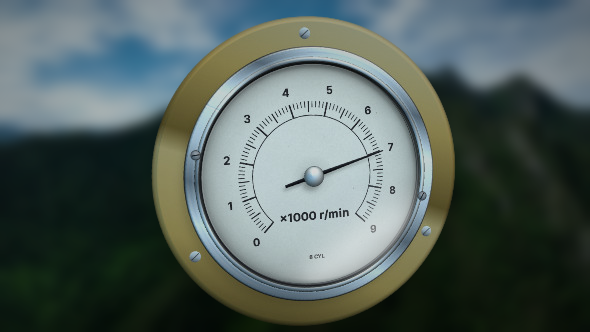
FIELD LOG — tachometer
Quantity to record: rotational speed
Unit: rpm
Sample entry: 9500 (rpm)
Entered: 7000 (rpm)
